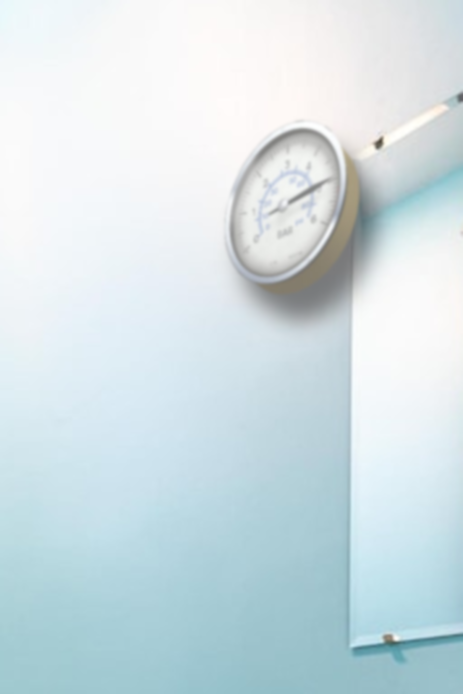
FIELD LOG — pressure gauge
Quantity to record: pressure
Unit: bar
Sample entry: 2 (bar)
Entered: 5 (bar)
